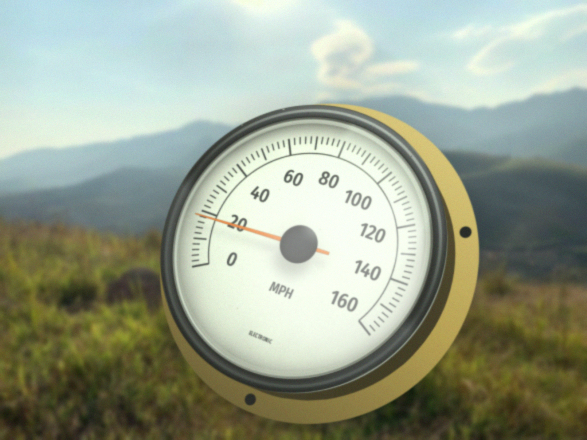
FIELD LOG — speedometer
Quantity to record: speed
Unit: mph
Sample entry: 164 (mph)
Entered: 18 (mph)
